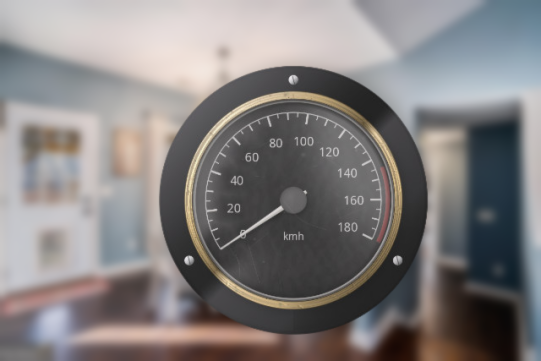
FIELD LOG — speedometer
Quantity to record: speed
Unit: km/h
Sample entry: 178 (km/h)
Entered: 0 (km/h)
